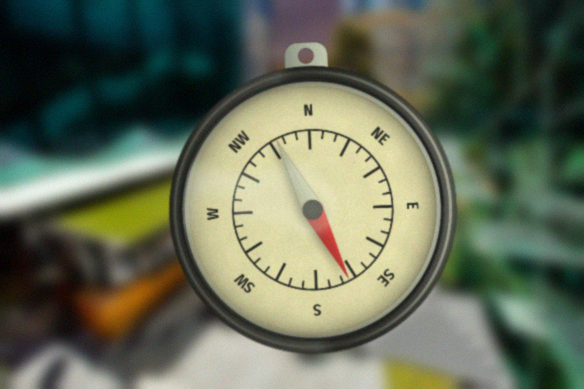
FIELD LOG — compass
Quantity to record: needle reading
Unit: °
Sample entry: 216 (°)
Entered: 155 (°)
